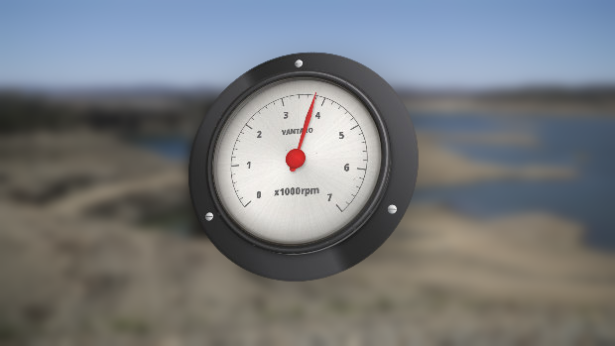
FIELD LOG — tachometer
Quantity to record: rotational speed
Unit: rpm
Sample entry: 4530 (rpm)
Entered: 3800 (rpm)
